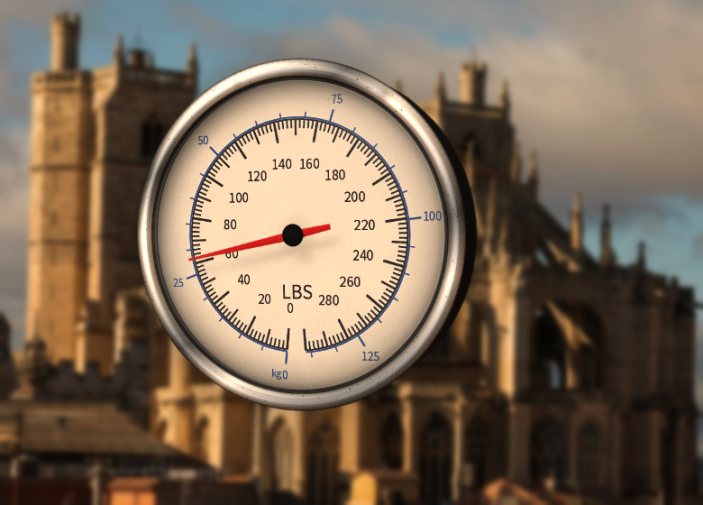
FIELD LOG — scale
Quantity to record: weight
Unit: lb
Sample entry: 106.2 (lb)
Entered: 62 (lb)
